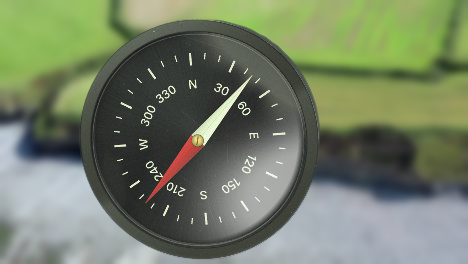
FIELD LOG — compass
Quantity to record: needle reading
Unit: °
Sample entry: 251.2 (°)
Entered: 225 (°)
